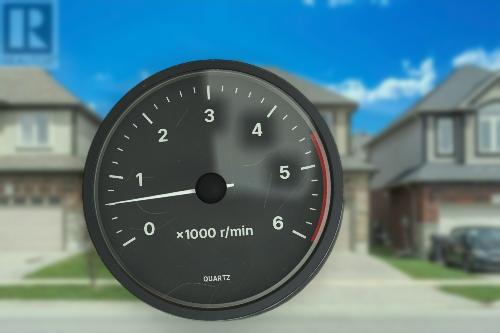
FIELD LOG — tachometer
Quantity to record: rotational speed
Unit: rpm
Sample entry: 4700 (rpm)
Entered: 600 (rpm)
